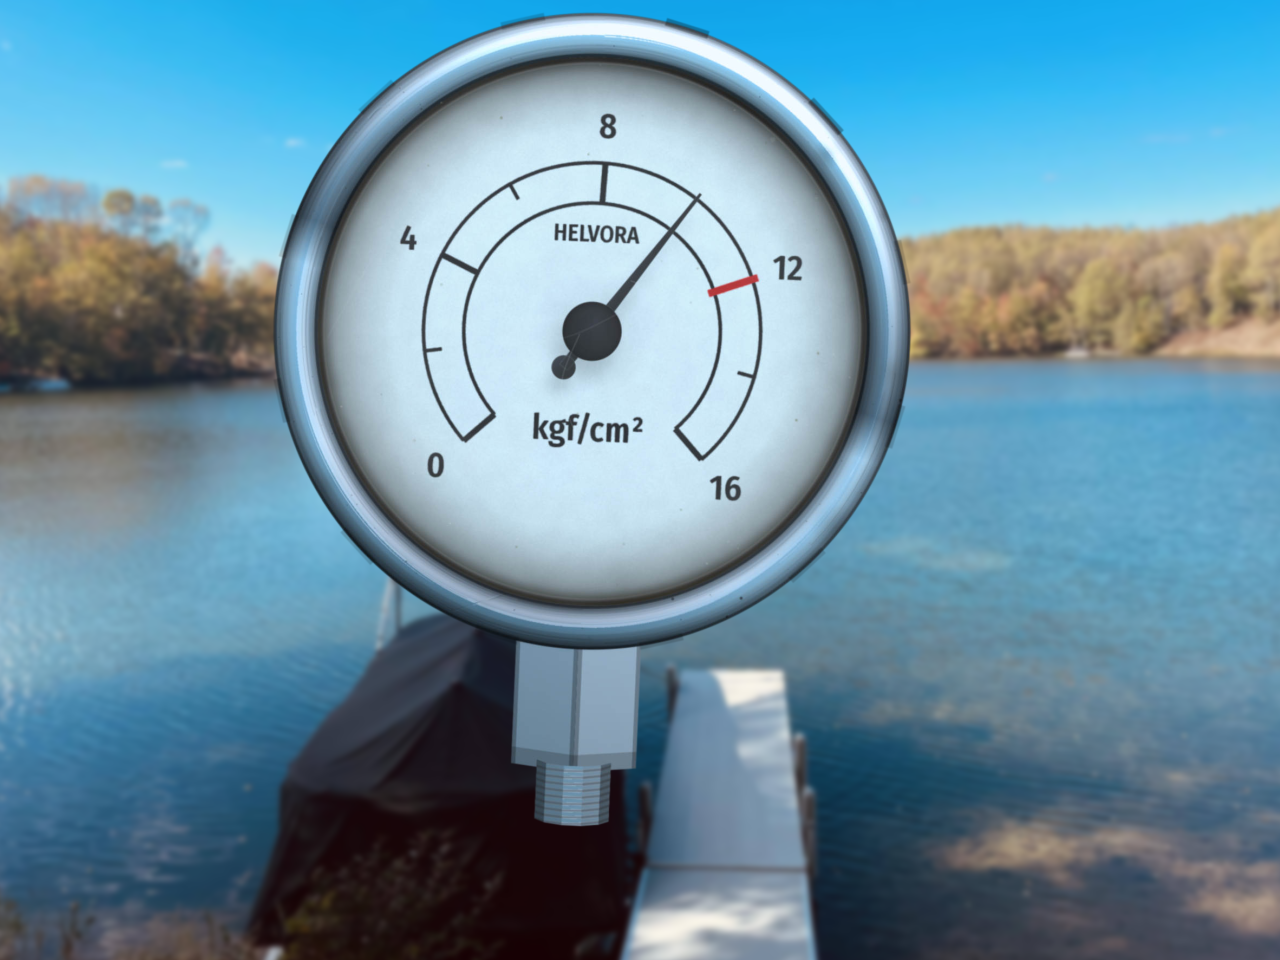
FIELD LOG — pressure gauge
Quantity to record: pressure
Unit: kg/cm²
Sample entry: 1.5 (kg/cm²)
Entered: 10 (kg/cm²)
